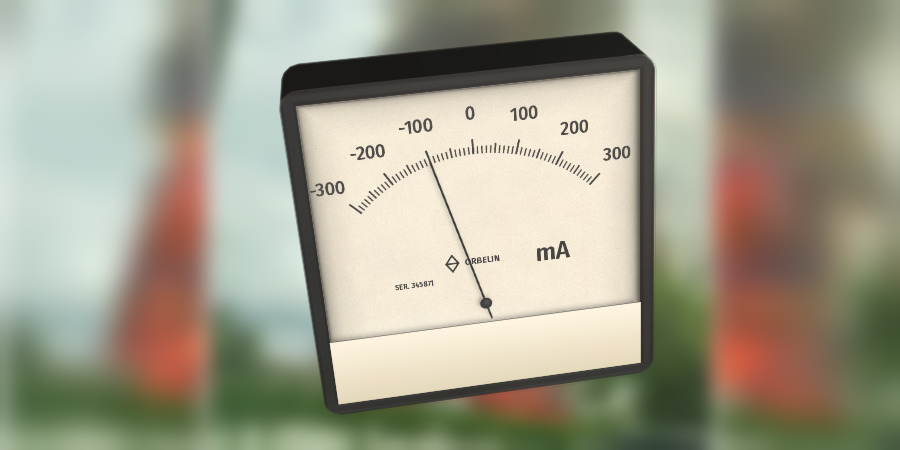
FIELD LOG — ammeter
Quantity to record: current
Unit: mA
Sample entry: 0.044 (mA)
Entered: -100 (mA)
